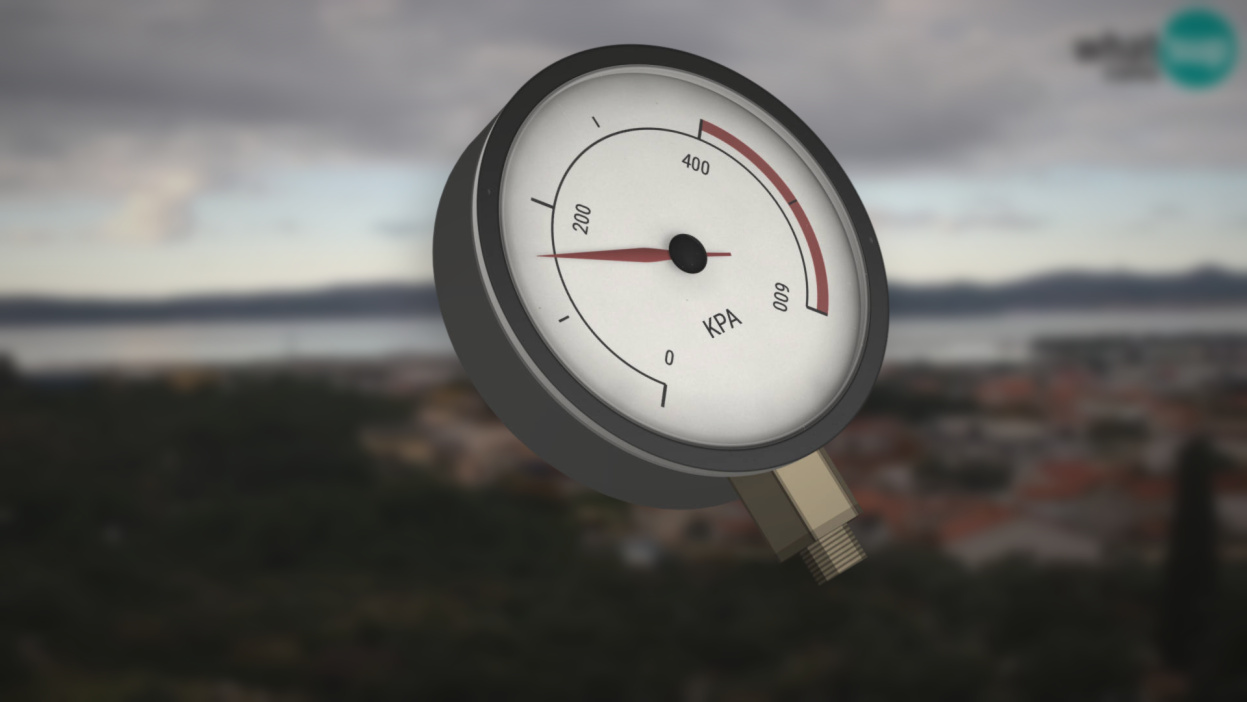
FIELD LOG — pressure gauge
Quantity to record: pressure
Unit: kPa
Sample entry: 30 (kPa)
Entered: 150 (kPa)
